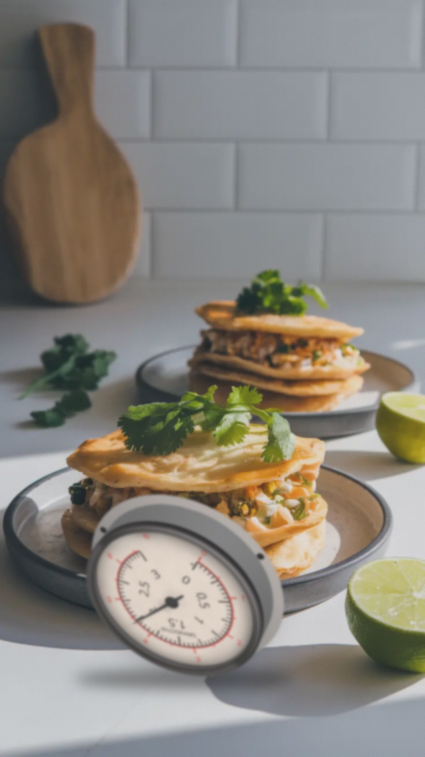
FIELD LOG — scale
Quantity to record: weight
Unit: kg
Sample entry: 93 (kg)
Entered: 2 (kg)
